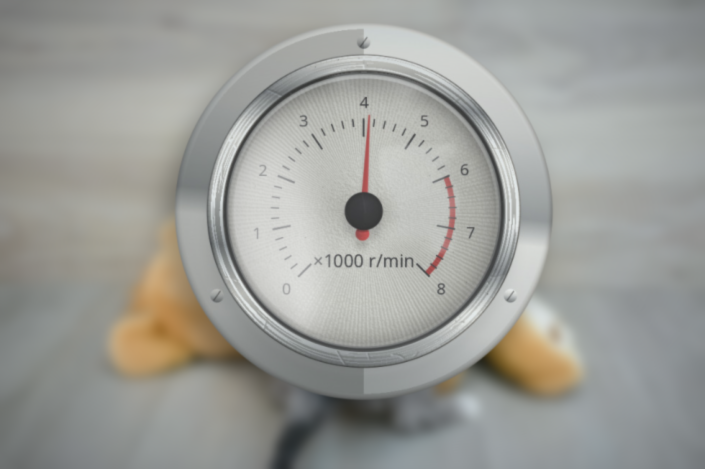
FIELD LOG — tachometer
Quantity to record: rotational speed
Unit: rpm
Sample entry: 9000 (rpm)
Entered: 4100 (rpm)
